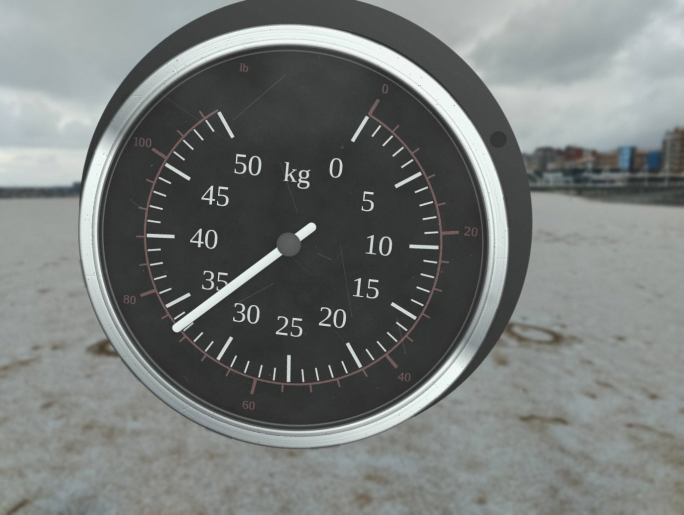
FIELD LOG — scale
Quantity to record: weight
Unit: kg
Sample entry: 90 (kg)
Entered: 33.5 (kg)
